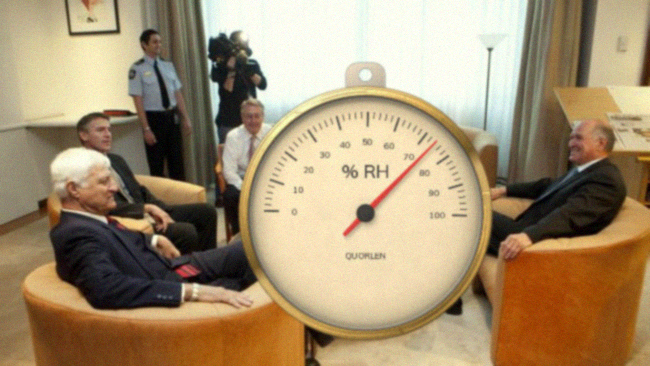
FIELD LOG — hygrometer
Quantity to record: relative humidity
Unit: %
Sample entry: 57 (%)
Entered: 74 (%)
